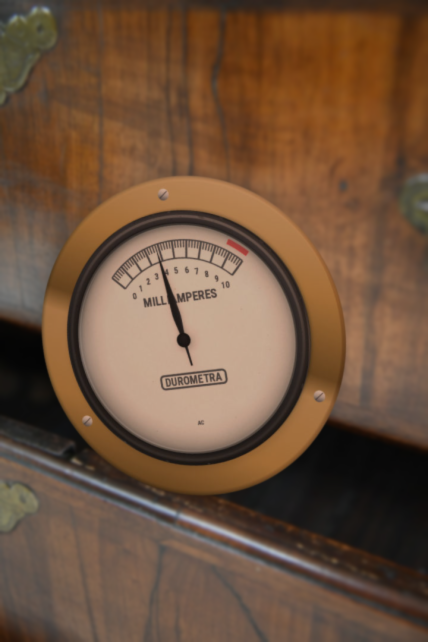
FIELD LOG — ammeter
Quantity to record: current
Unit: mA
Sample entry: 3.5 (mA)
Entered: 4 (mA)
